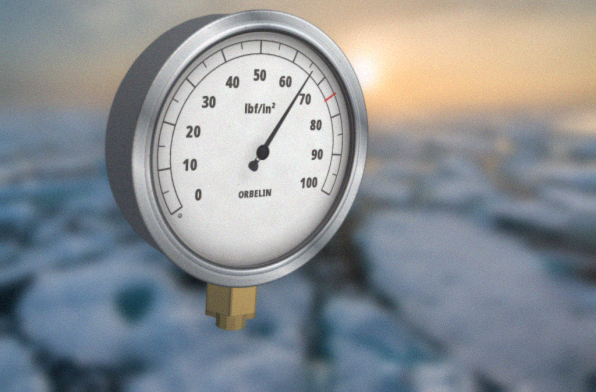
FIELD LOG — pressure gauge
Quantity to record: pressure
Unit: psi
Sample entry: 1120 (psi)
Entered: 65 (psi)
